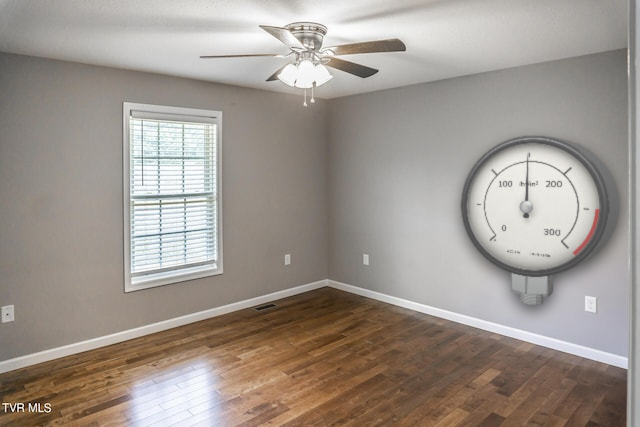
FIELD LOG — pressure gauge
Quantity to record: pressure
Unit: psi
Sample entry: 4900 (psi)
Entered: 150 (psi)
